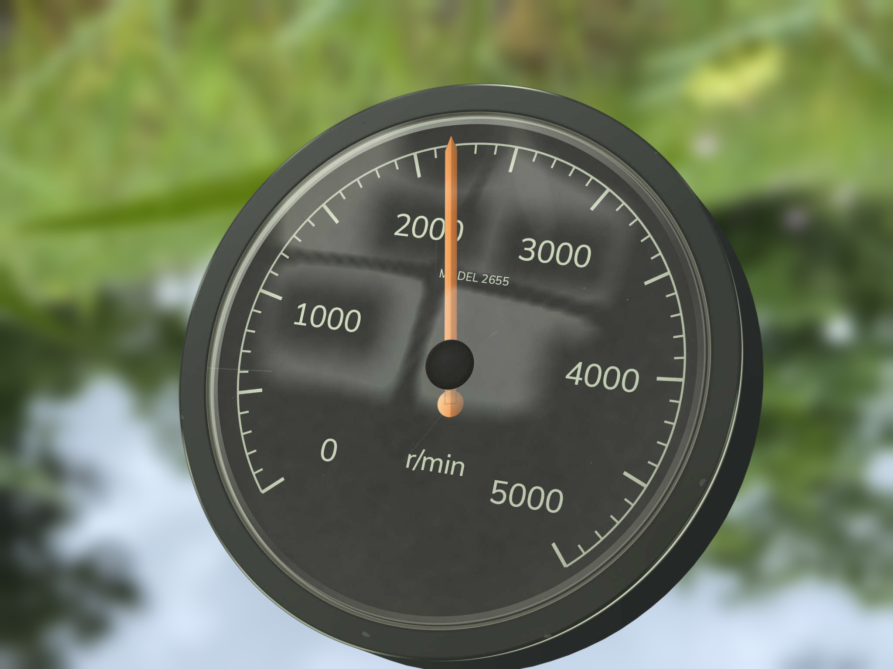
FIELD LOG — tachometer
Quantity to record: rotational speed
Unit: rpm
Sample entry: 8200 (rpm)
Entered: 2200 (rpm)
